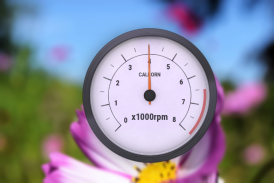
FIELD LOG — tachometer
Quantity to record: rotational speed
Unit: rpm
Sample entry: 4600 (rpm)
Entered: 4000 (rpm)
